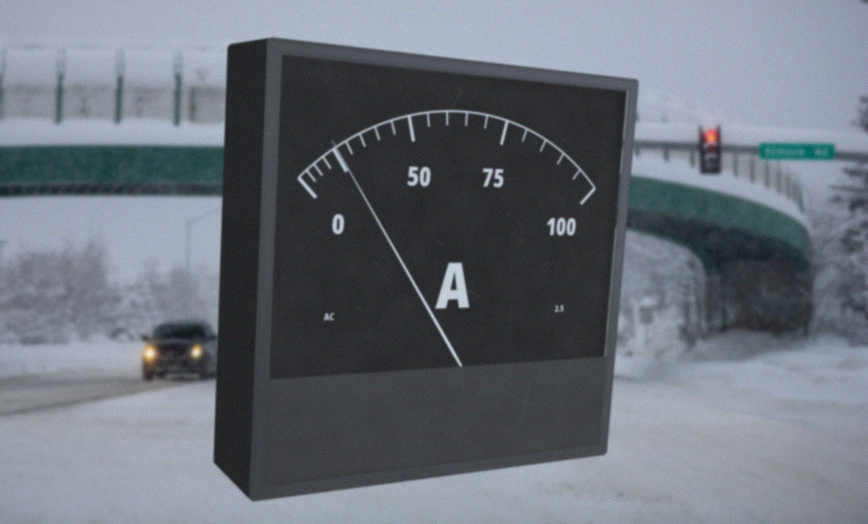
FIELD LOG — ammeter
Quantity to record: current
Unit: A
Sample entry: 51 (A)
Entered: 25 (A)
